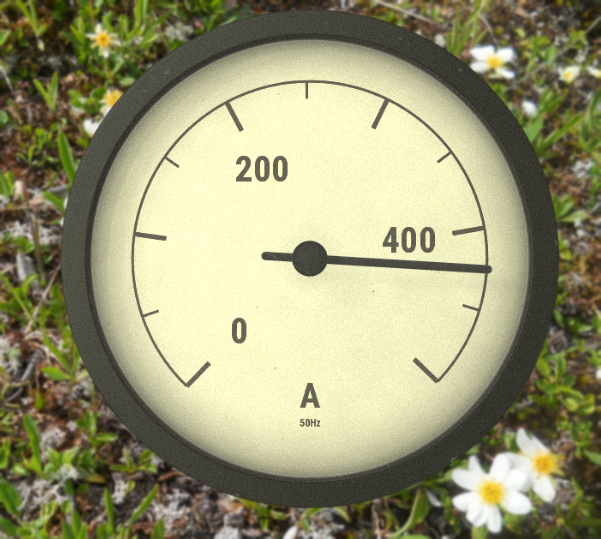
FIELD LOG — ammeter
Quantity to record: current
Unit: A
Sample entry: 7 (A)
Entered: 425 (A)
